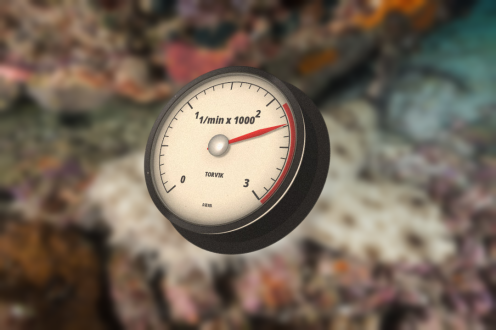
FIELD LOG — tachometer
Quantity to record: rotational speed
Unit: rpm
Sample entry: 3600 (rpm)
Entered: 2300 (rpm)
